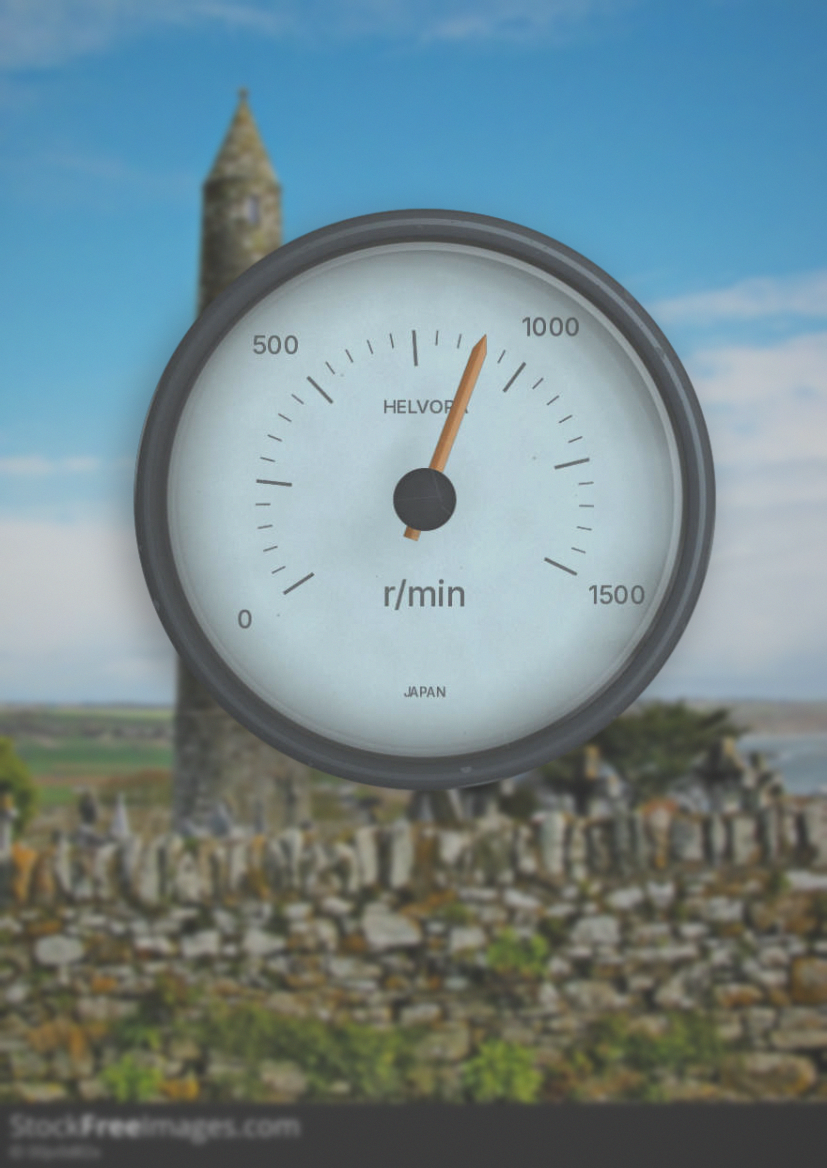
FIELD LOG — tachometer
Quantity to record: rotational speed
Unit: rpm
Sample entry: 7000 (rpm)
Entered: 900 (rpm)
